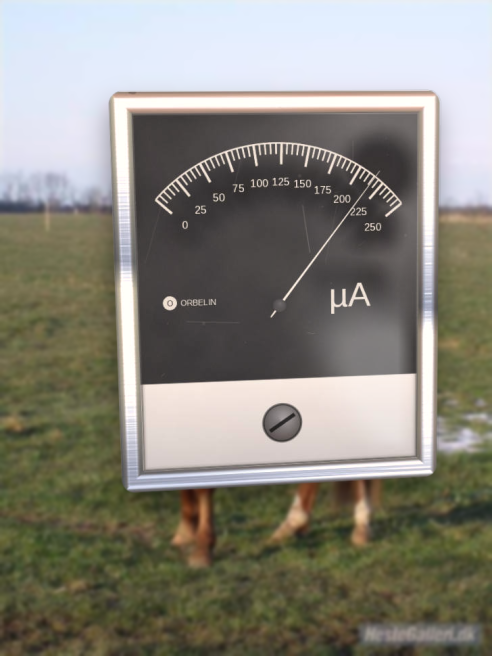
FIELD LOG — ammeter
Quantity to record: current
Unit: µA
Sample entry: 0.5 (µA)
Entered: 215 (µA)
